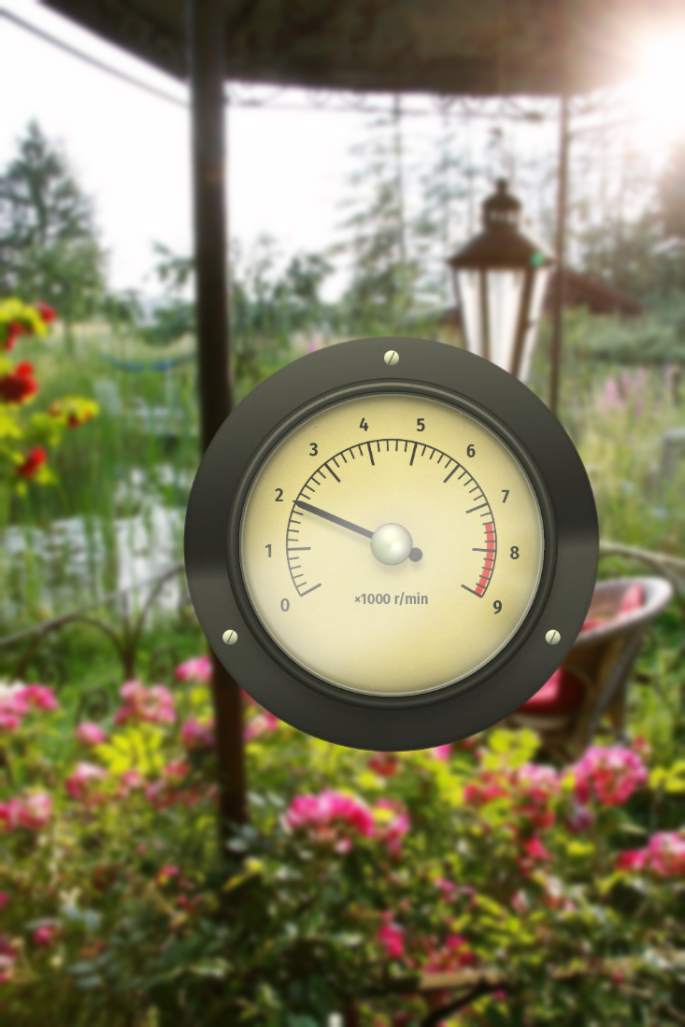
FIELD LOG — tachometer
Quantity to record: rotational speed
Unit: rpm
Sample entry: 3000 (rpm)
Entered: 2000 (rpm)
